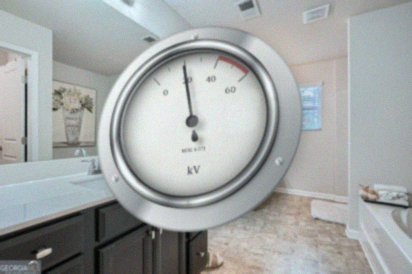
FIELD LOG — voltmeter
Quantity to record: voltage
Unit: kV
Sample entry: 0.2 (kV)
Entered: 20 (kV)
